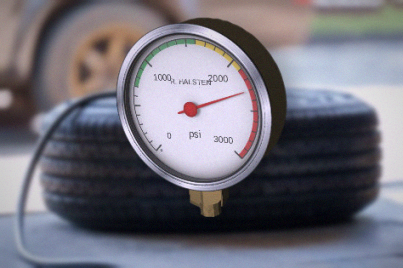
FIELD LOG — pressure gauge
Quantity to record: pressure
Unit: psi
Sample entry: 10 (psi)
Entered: 2300 (psi)
